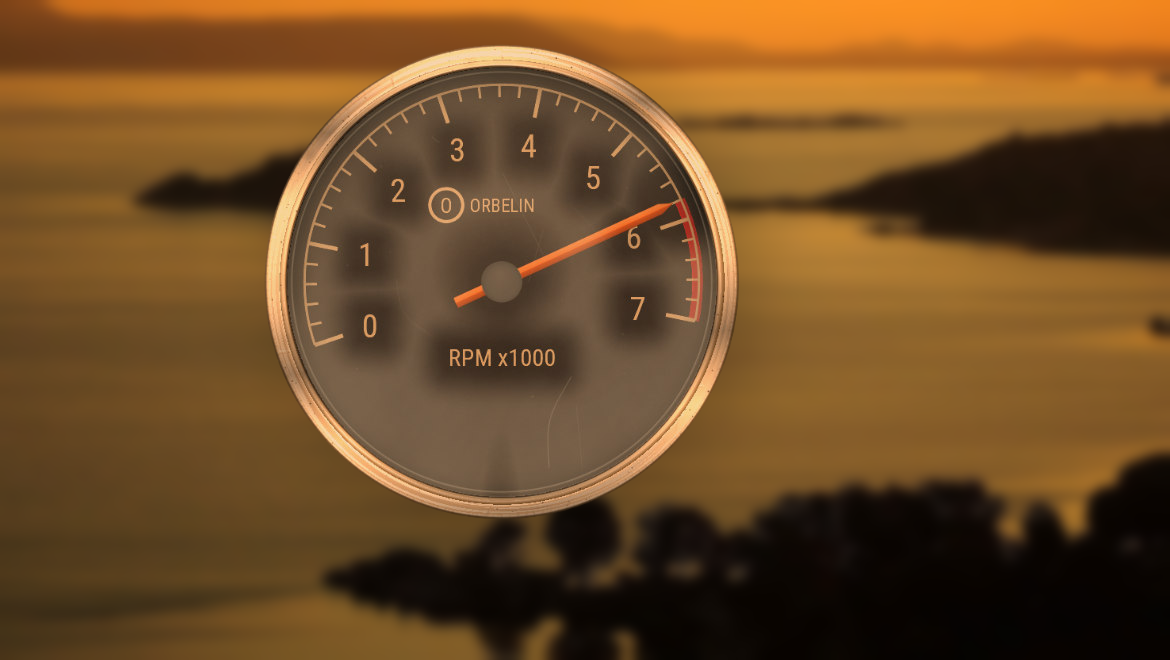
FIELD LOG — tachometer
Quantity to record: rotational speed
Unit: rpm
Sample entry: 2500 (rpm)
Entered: 5800 (rpm)
